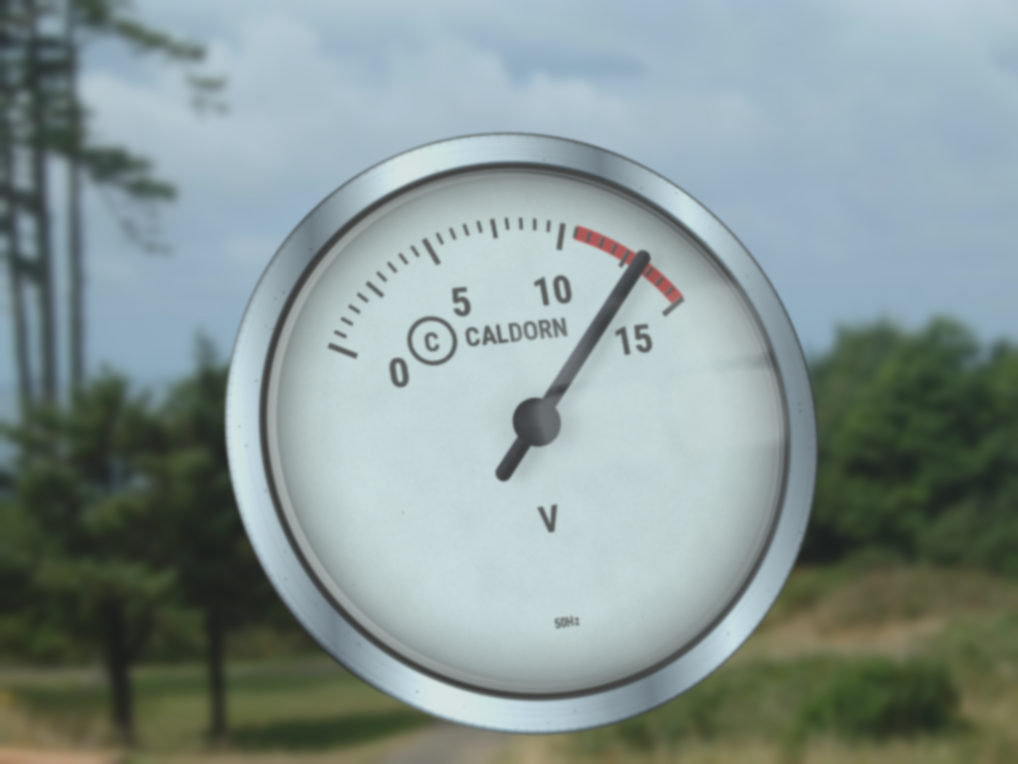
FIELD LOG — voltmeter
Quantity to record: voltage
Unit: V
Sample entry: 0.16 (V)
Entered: 13 (V)
